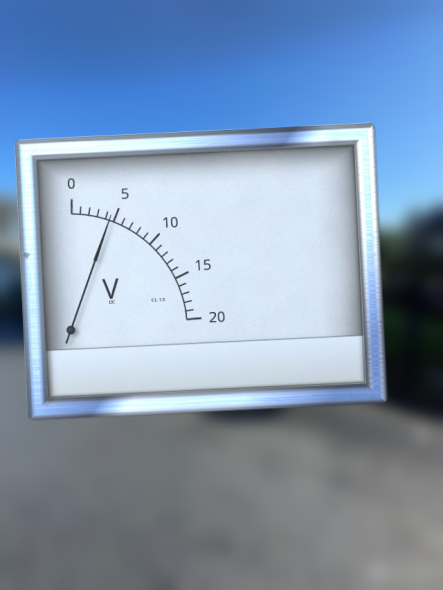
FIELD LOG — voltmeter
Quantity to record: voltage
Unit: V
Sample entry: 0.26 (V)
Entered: 4.5 (V)
